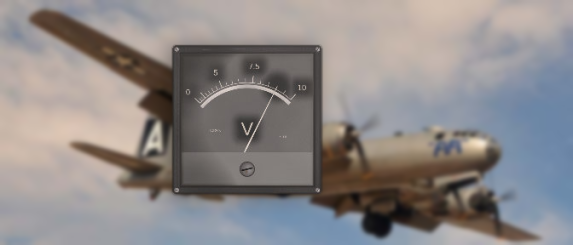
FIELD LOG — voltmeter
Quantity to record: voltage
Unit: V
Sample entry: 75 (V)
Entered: 9 (V)
